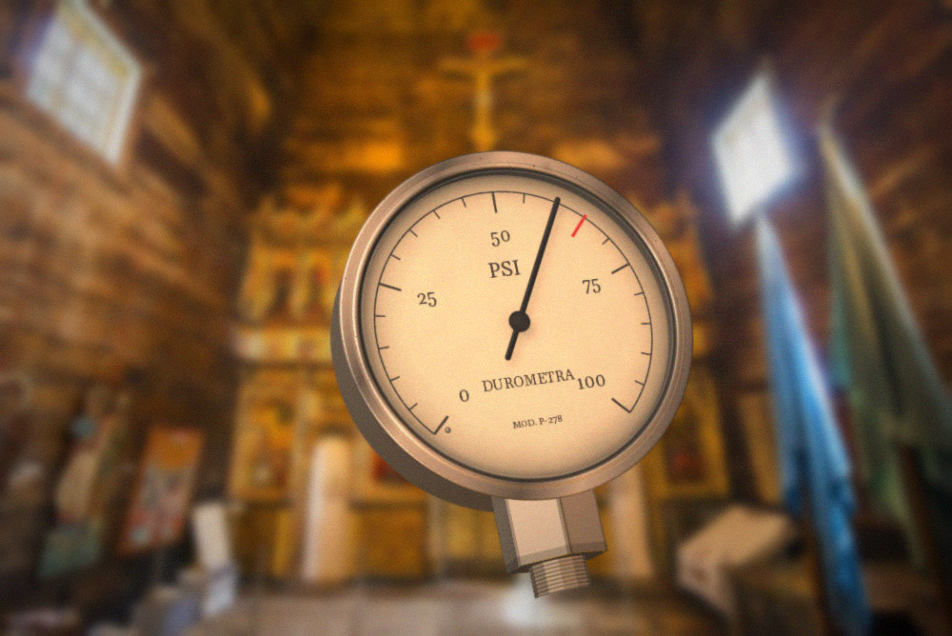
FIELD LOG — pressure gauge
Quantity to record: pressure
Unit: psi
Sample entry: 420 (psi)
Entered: 60 (psi)
